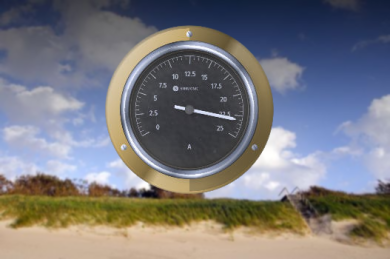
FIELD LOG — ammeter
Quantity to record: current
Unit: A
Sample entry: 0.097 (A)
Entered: 23 (A)
